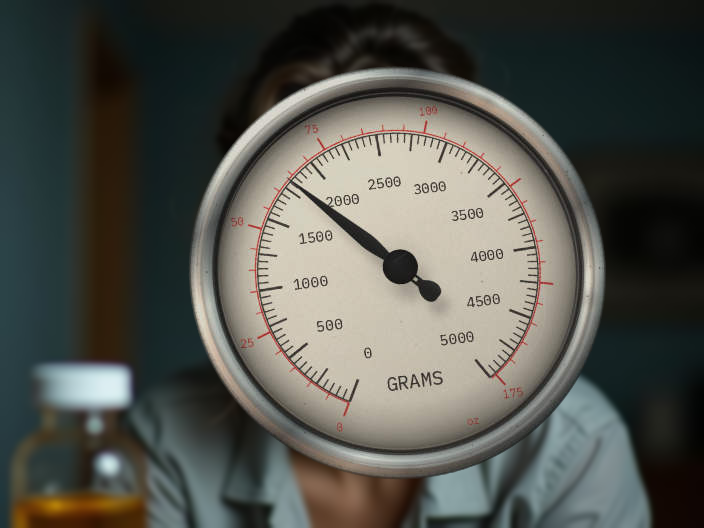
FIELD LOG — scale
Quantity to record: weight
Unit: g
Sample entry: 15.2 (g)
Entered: 1800 (g)
